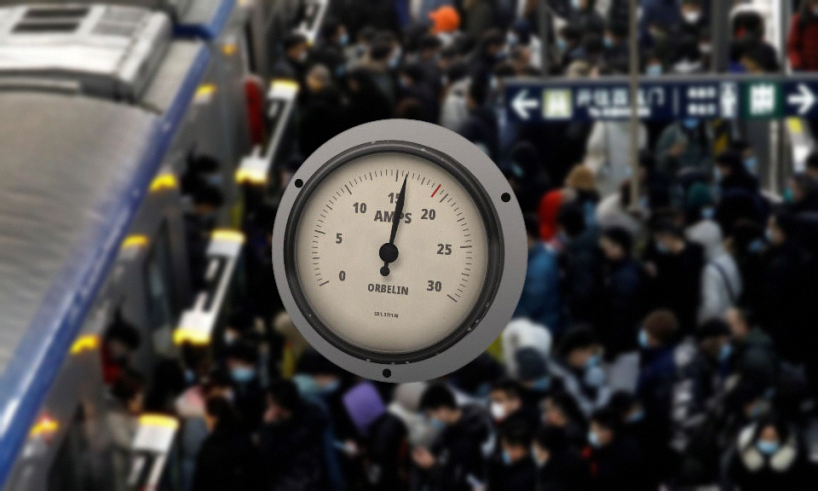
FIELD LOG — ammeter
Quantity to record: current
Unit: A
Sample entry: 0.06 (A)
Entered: 16 (A)
